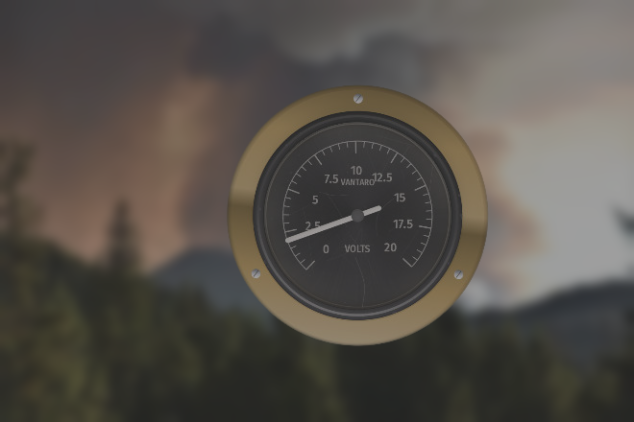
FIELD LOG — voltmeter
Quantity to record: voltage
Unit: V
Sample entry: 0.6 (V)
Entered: 2 (V)
